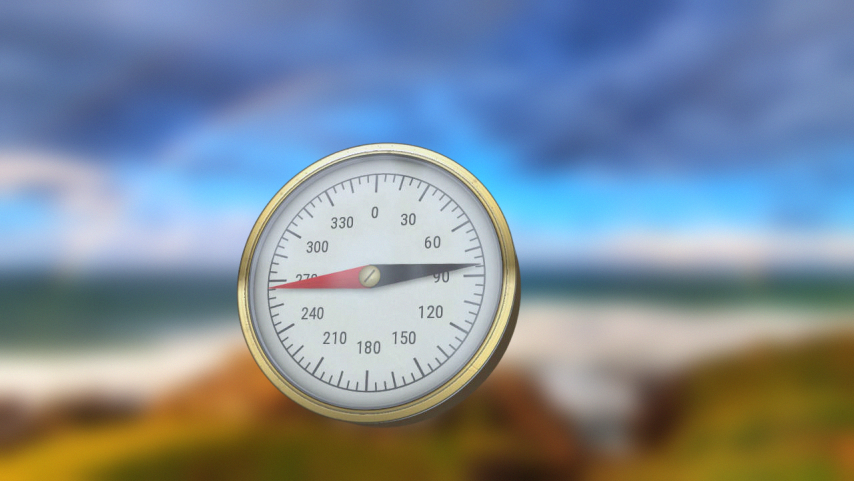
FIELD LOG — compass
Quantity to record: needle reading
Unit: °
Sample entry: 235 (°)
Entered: 265 (°)
